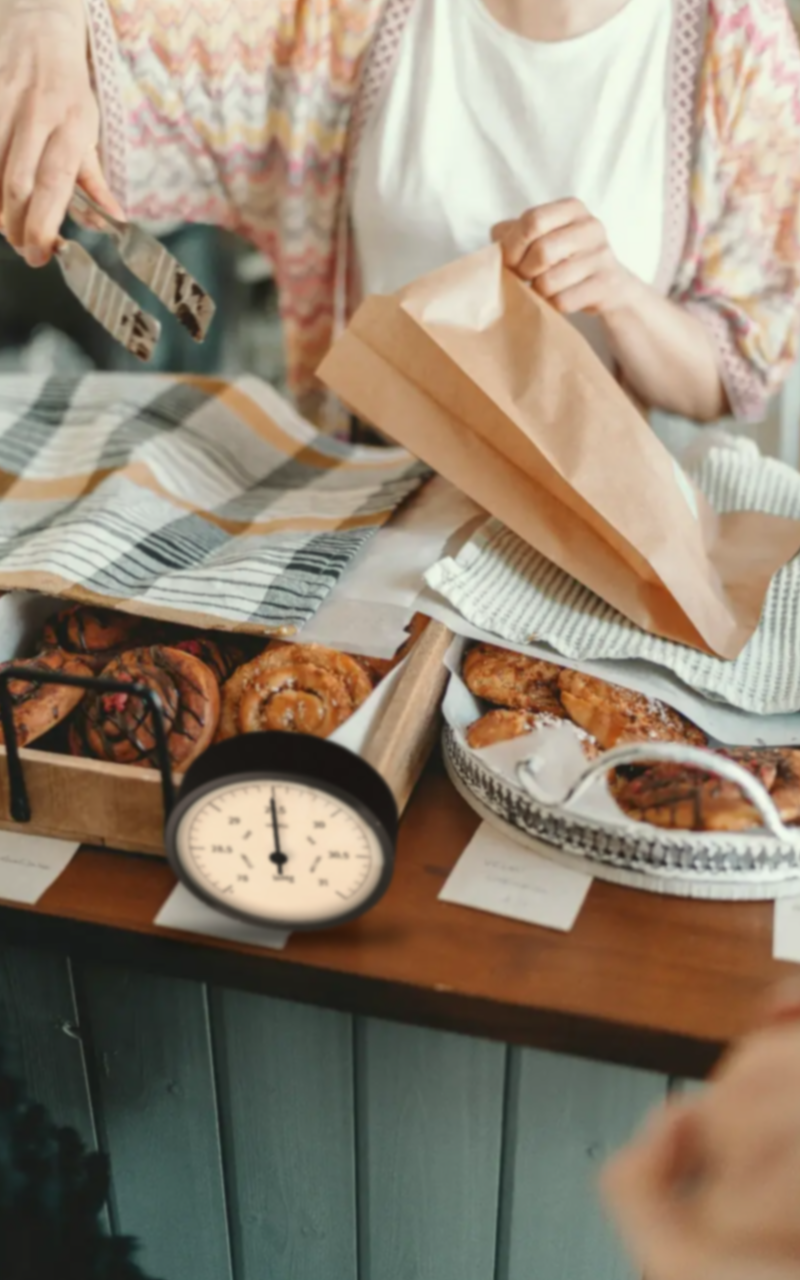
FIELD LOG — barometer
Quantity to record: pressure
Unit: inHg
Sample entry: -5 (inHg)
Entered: 29.5 (inHg)
